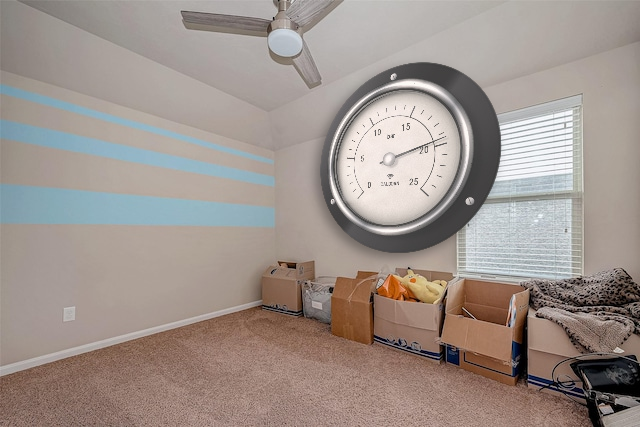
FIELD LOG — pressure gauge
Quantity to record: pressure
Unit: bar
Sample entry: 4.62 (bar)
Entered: 19.5 (bar)
